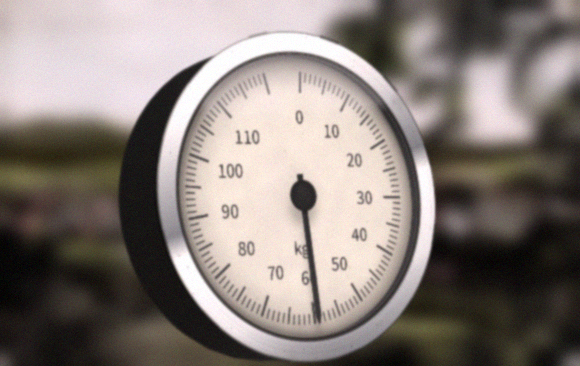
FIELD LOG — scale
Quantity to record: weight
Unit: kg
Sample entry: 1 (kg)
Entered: 60 (kg)
